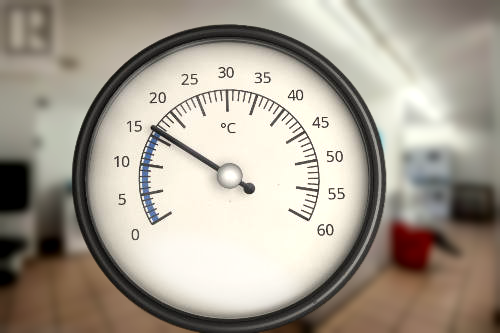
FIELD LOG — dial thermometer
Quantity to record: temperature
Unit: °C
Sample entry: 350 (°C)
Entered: 16 (°C)
